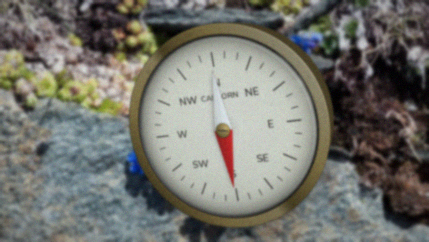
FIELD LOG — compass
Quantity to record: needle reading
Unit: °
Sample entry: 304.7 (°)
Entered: 180 (°)
